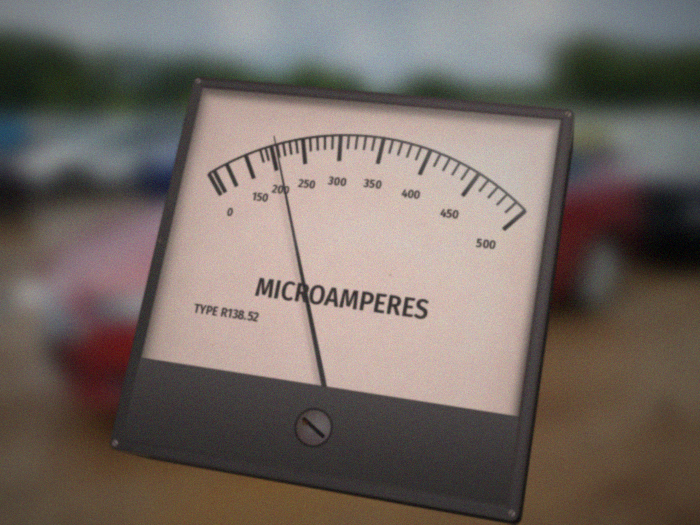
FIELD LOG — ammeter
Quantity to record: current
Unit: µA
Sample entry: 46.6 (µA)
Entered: 210 (µA)
